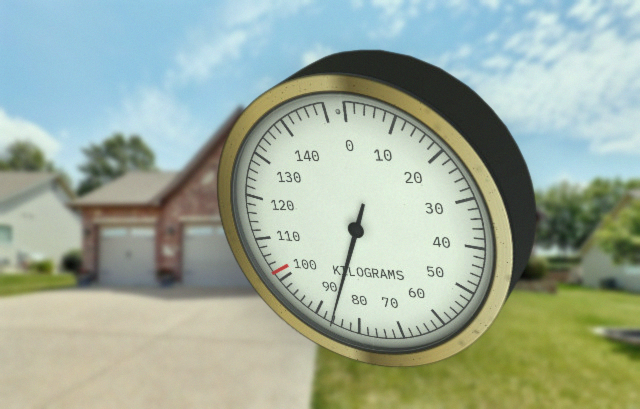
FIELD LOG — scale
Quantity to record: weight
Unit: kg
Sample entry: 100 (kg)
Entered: 86 (kg)
